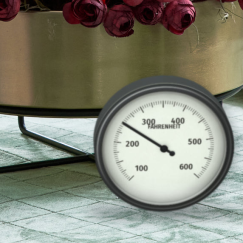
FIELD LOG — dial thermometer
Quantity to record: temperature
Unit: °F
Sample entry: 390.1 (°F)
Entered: 250 (°F)
